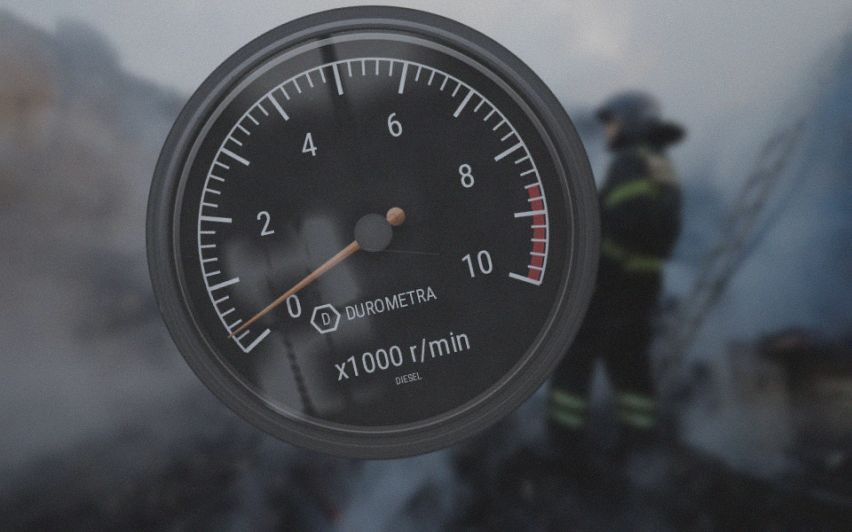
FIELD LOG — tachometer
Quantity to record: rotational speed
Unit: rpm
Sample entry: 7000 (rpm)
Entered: 300 (rpm)
